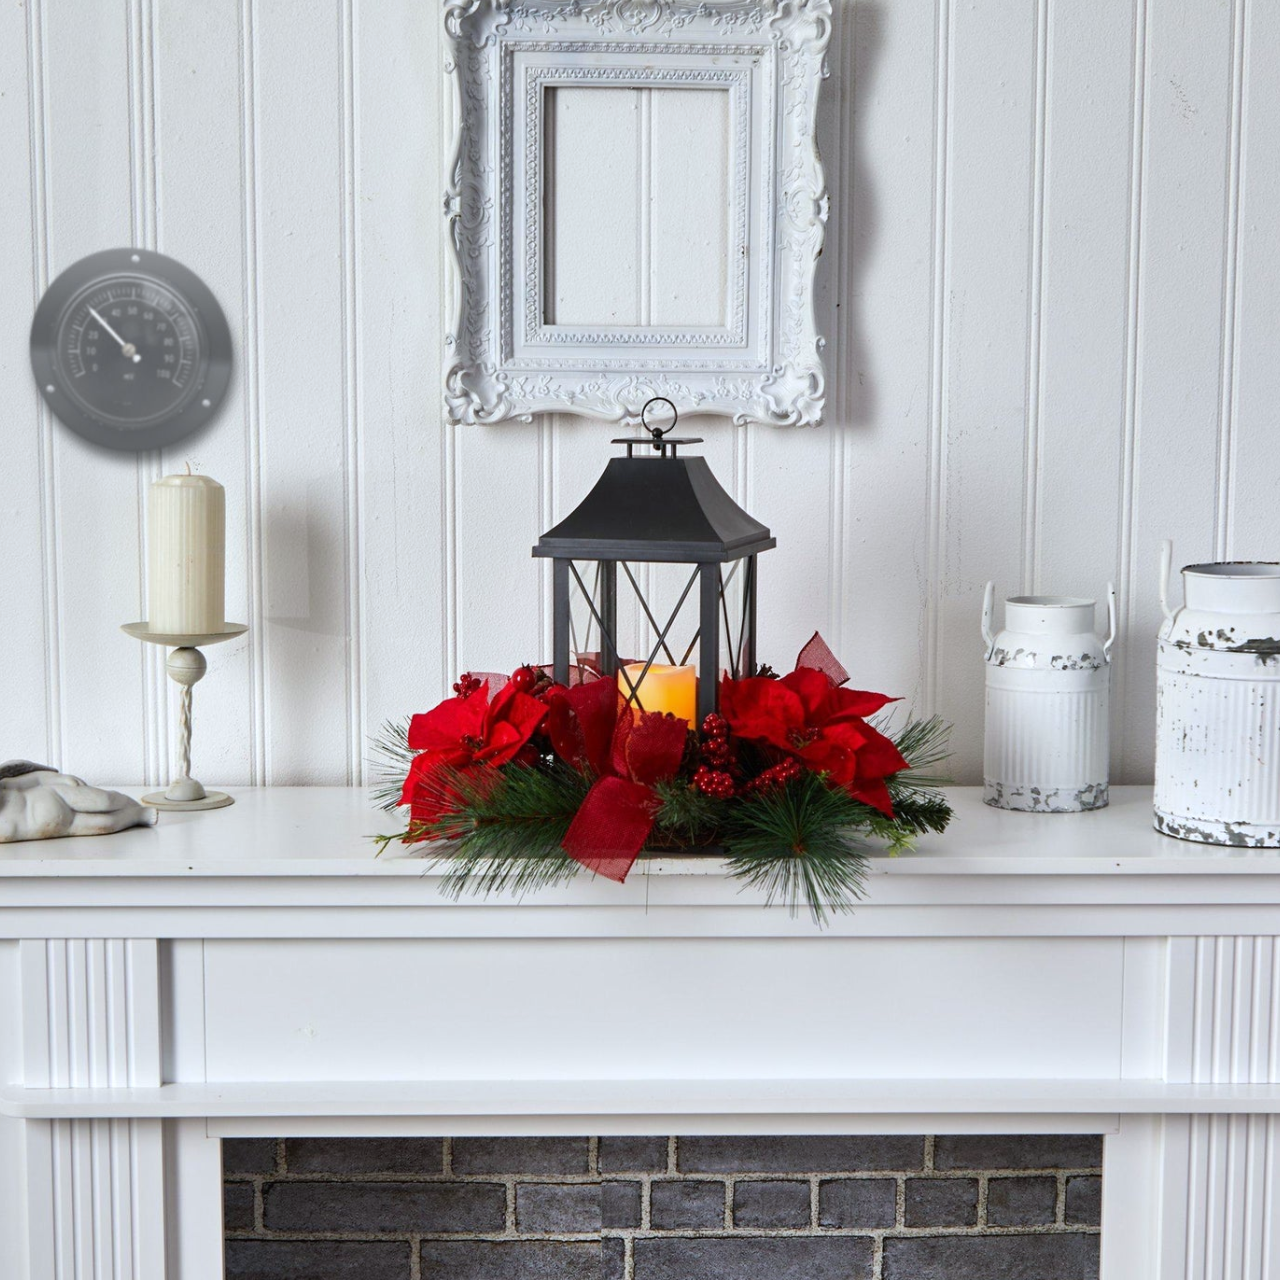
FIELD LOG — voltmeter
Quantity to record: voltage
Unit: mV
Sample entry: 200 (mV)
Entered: 30 (mV)
